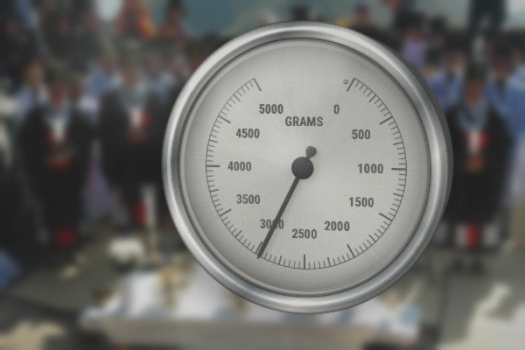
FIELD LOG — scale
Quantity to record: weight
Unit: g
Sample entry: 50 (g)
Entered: 2950 (g)
